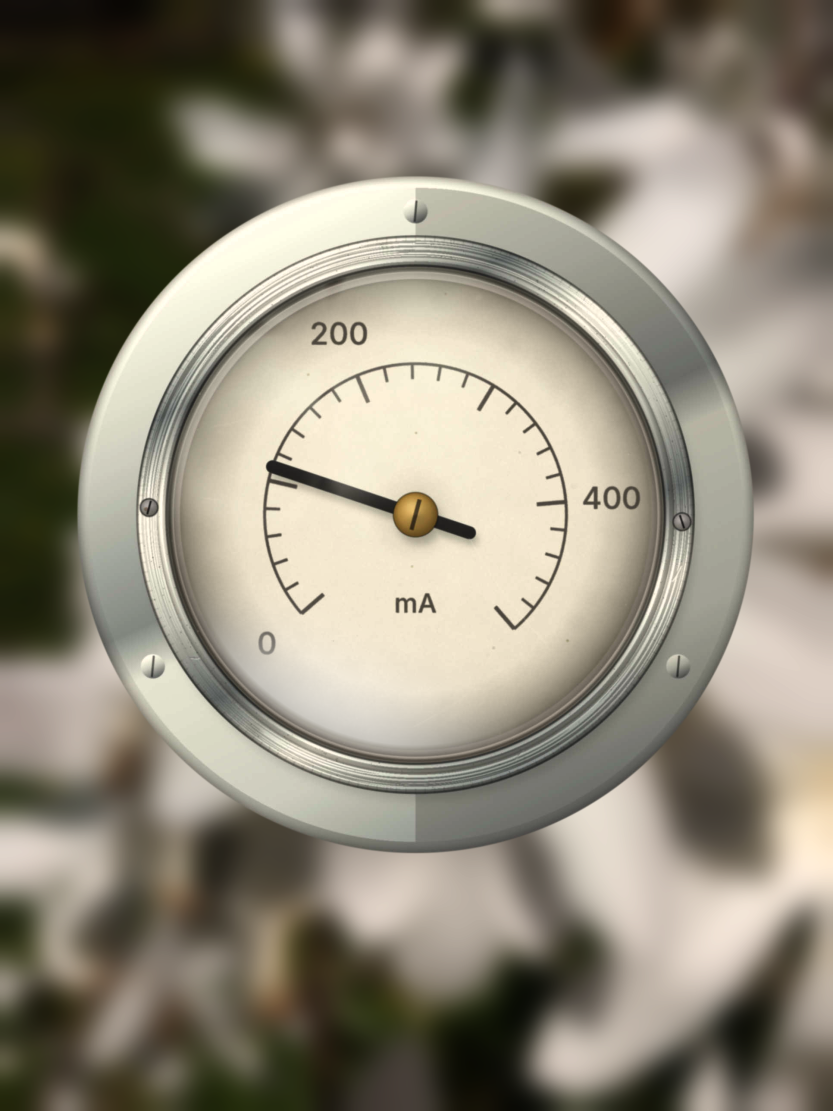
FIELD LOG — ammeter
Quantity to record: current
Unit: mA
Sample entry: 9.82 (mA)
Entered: 110 (mA)
